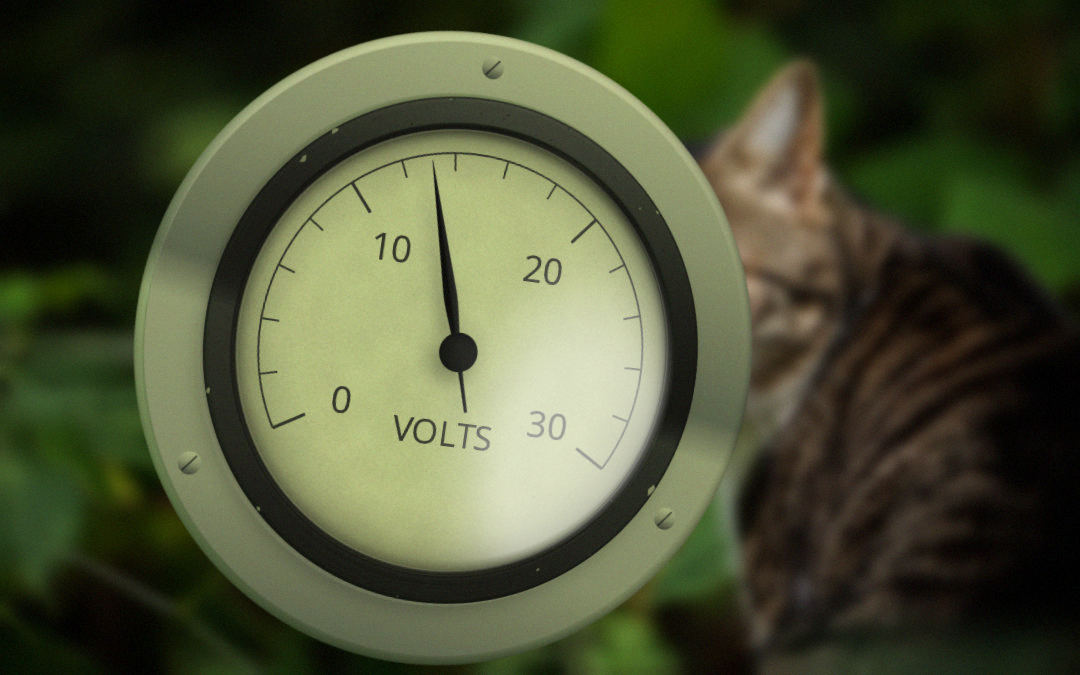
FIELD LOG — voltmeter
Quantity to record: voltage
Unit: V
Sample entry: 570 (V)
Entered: 13 (V)
